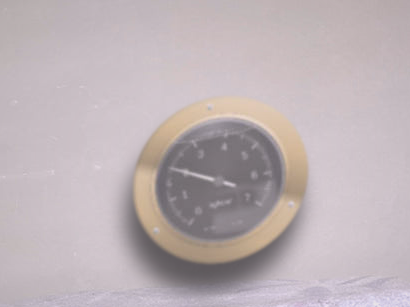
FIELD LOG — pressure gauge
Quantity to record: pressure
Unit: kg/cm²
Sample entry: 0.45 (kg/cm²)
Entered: 2 (kg/cm²)
